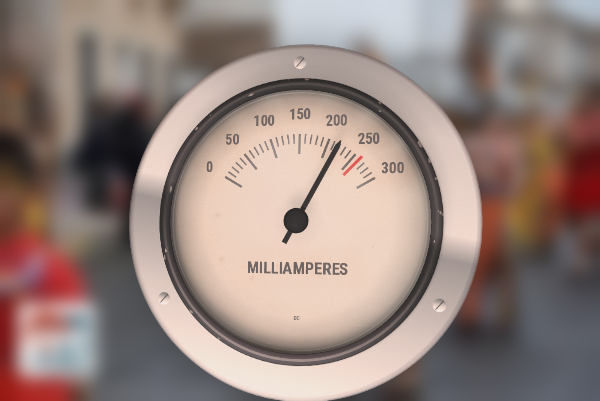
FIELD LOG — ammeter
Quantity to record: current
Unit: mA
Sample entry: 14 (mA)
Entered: 220 (mA)
